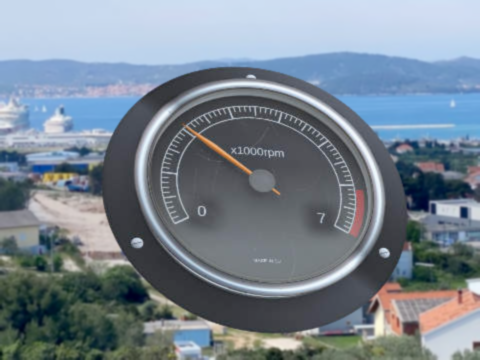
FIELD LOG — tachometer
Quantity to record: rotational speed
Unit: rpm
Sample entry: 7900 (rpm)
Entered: 2000 (rpm)
